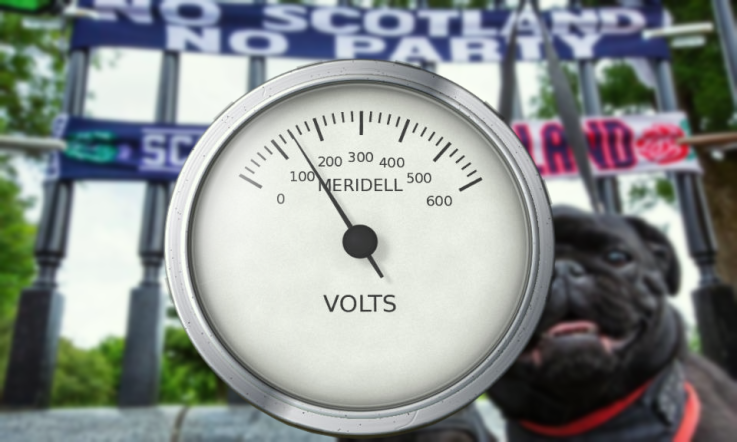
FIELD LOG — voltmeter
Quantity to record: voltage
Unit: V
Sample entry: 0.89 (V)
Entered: 140 (V)
